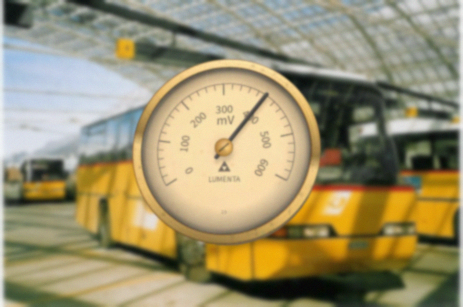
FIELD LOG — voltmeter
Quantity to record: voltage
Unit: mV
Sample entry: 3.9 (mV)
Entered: 400 (mV)
